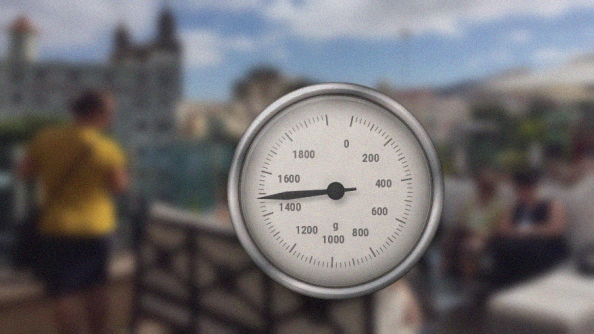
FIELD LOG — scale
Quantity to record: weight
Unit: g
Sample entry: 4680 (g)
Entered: 1480 (g)
